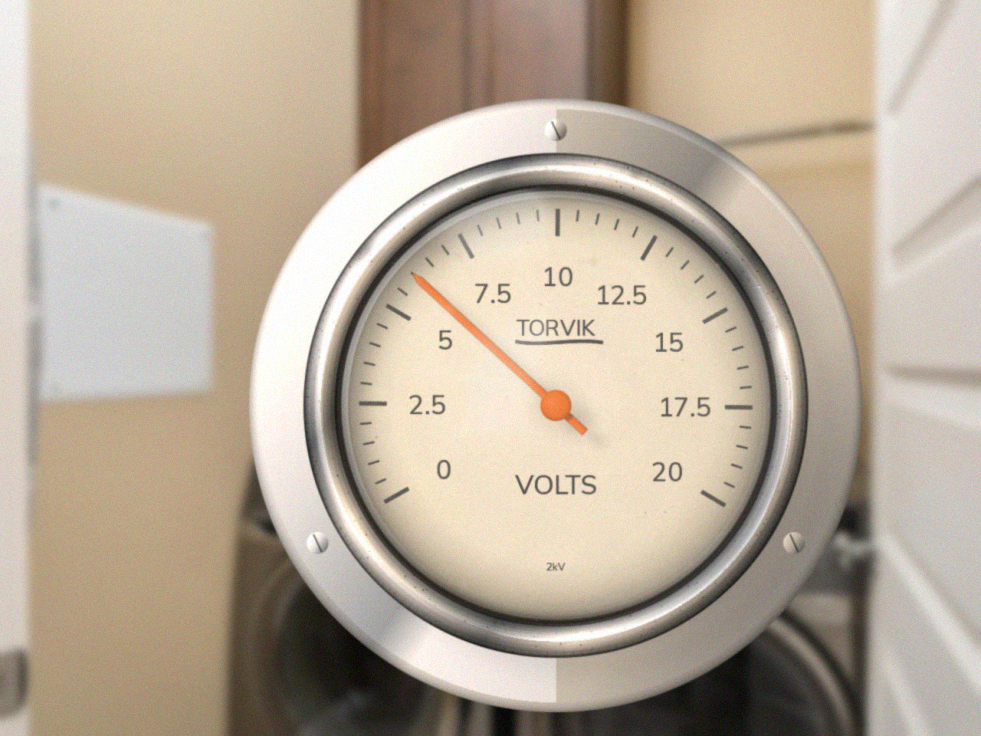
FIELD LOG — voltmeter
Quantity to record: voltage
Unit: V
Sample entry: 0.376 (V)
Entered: 6 (V)
